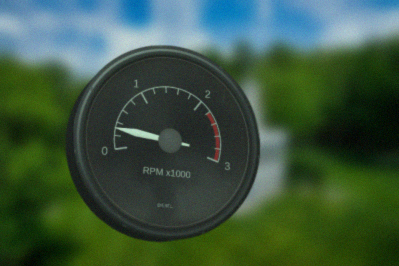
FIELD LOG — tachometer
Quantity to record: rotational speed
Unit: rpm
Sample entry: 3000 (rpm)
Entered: 300 (rpm)
